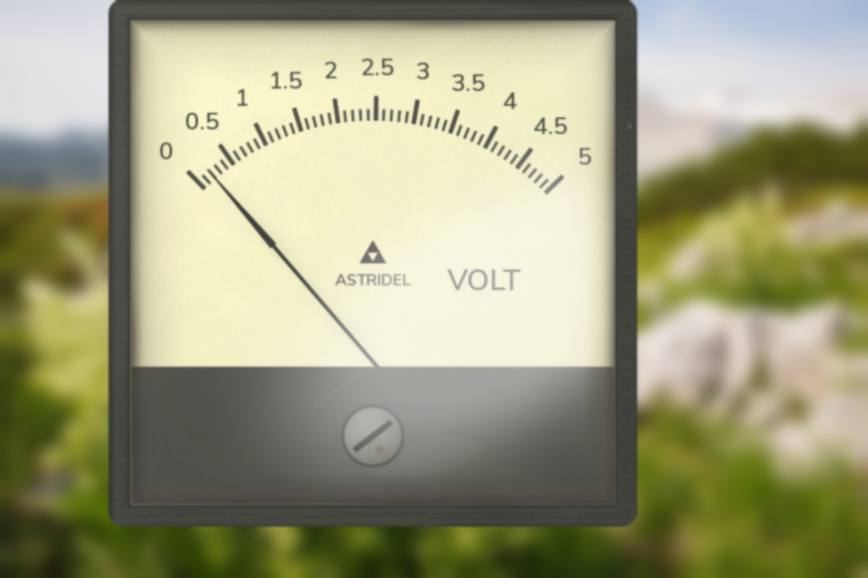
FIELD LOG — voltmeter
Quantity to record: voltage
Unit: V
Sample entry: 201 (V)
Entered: 0.2 (V)
